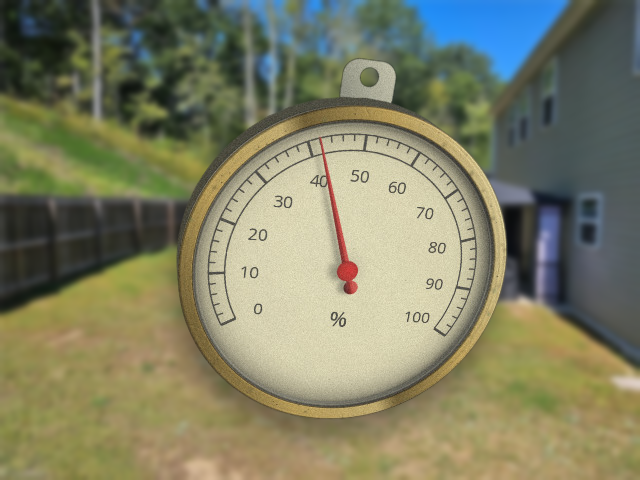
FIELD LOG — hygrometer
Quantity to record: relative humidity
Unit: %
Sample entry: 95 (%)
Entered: 42 (%)
